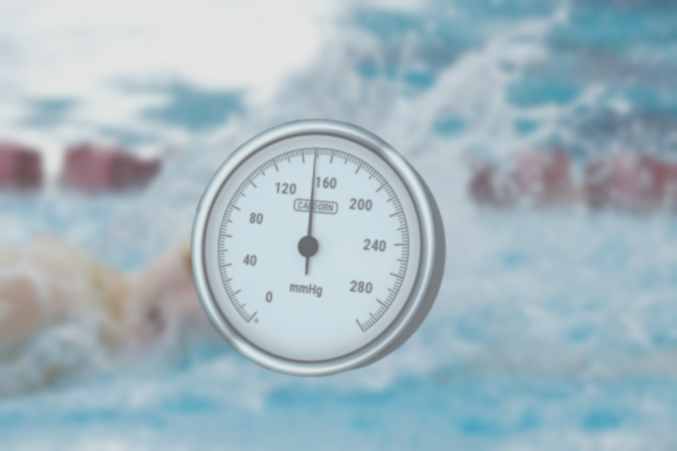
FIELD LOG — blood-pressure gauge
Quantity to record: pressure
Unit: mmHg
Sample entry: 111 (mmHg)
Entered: 150 (mmHg)
